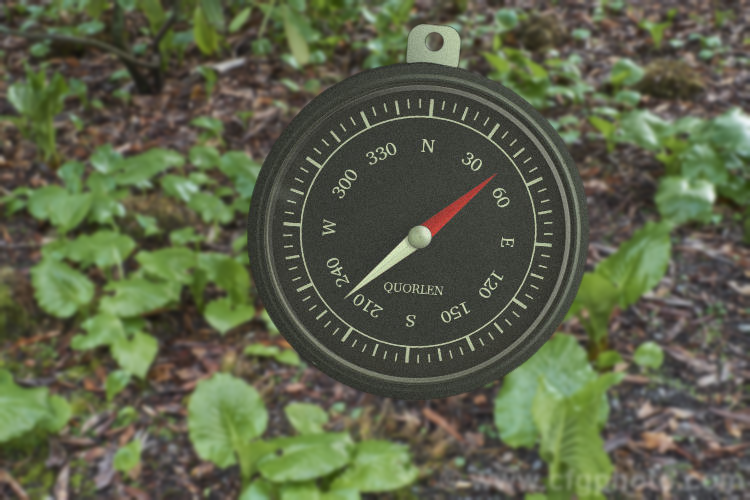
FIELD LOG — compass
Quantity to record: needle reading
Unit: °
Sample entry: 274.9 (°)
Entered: 45 (°)
